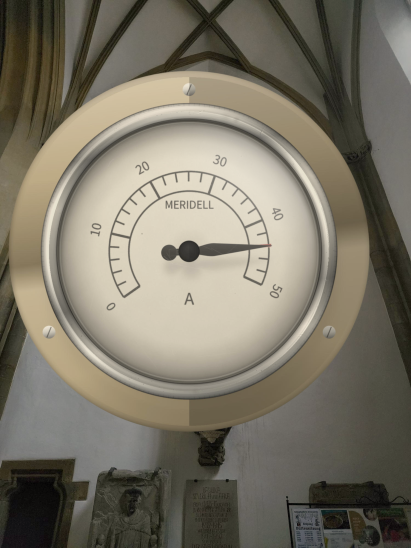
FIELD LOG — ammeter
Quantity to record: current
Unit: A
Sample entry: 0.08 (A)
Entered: 44 (A)
